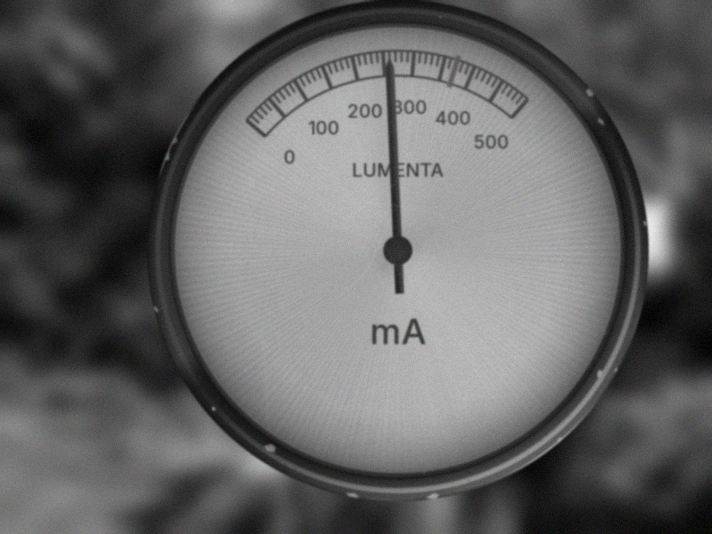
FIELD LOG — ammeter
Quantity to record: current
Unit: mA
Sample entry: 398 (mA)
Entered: 260 (mA)
